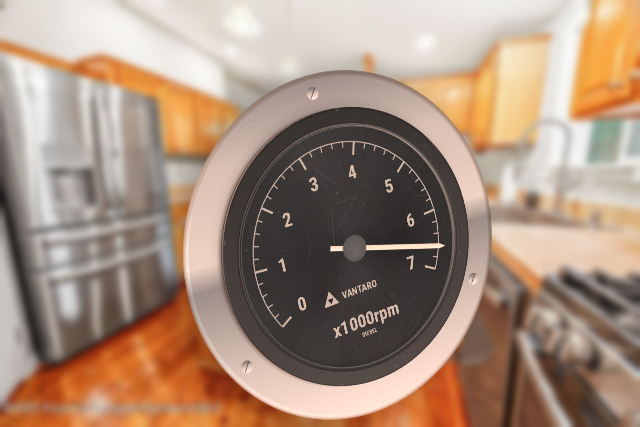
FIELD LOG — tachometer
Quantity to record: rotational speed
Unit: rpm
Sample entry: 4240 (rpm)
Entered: 6600 (rpm)
